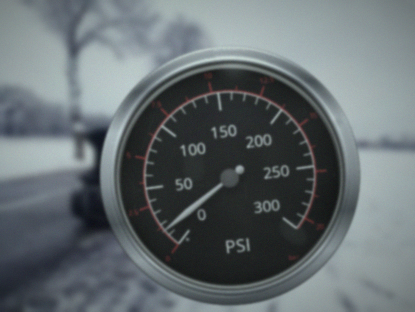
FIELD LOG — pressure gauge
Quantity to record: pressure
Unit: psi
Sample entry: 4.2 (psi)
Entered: 15 (psi)
